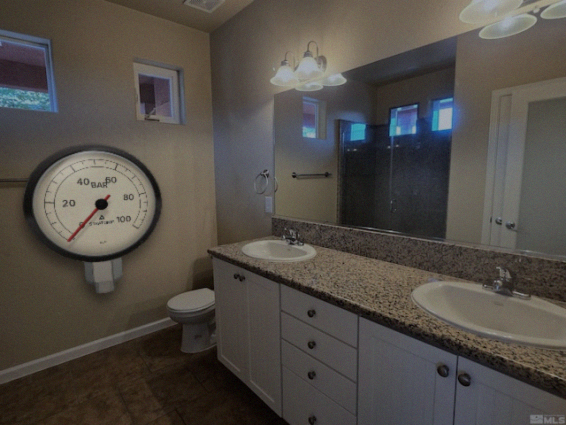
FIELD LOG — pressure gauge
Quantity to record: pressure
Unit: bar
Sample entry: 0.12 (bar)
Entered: 0 (bar)
